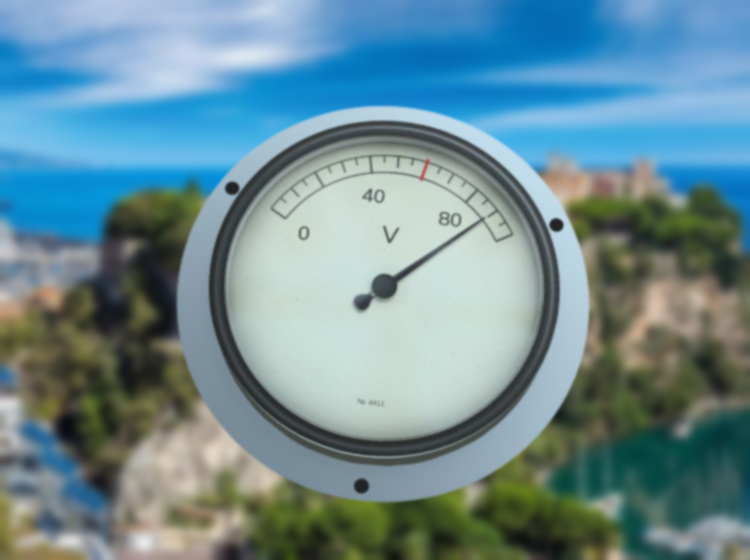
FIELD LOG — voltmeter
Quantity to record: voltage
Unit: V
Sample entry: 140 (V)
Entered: 90 (V)
